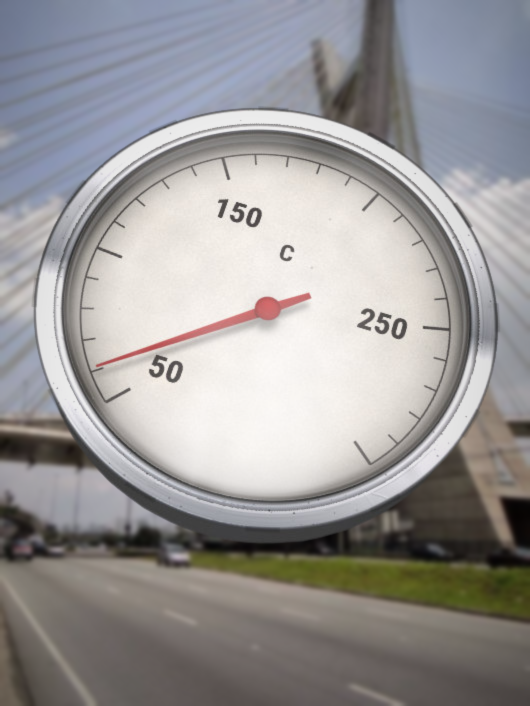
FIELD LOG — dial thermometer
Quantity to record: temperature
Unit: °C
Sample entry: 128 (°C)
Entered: 60 (°C)
